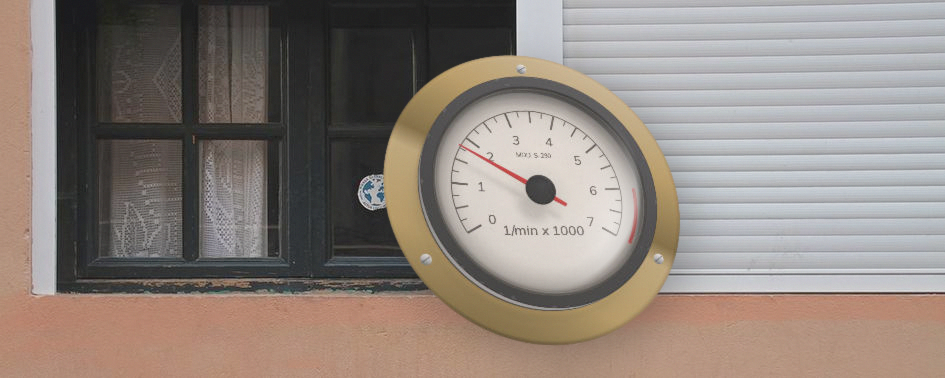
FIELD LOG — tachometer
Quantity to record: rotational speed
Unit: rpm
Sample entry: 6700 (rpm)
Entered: 1750 (rpm)
